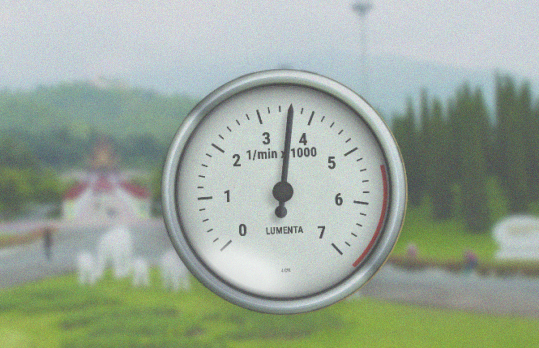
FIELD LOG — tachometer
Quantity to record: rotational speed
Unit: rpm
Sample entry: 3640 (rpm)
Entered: 3600 (rpm)
